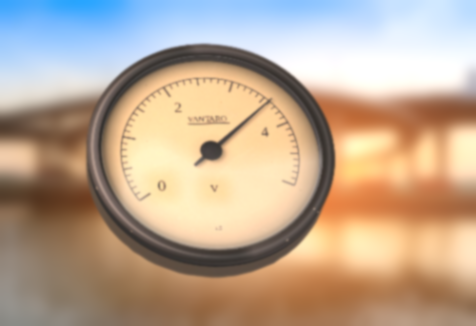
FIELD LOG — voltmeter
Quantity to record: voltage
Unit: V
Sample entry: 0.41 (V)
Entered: 3.6 (V)
